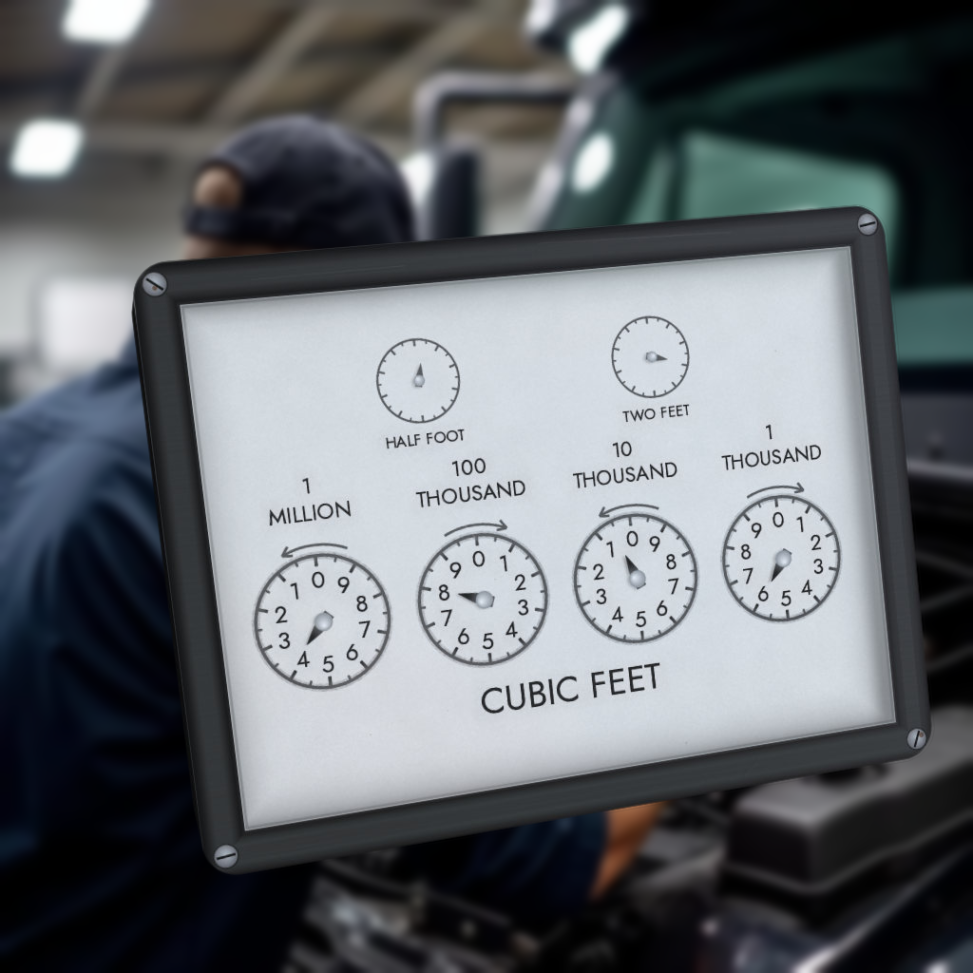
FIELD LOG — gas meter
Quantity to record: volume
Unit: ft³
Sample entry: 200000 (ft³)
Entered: 380600 (ft³)
